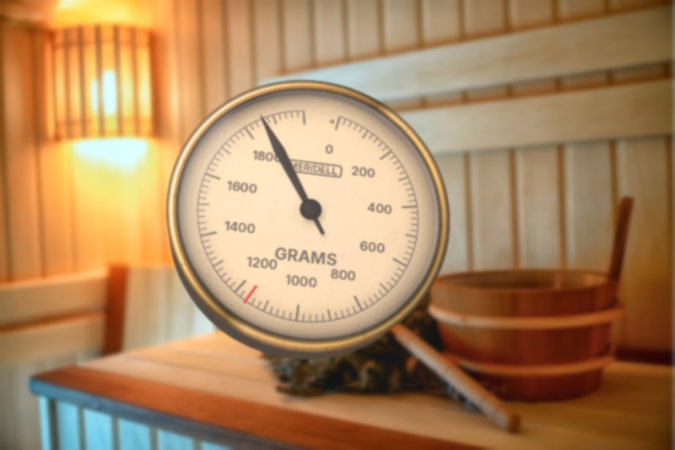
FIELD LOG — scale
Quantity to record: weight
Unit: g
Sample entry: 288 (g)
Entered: 1860 (g)
